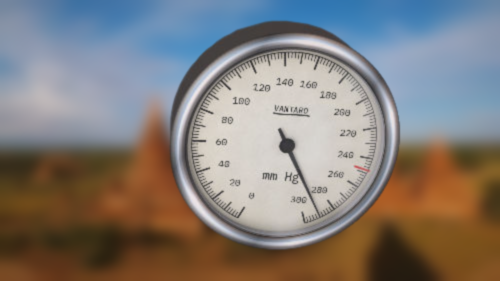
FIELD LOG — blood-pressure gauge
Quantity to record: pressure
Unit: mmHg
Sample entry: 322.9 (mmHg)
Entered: 290 (mmHg)
